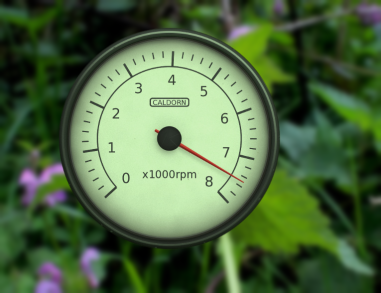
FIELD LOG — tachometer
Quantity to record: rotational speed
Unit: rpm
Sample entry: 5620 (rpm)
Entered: 7500 (rpm)
